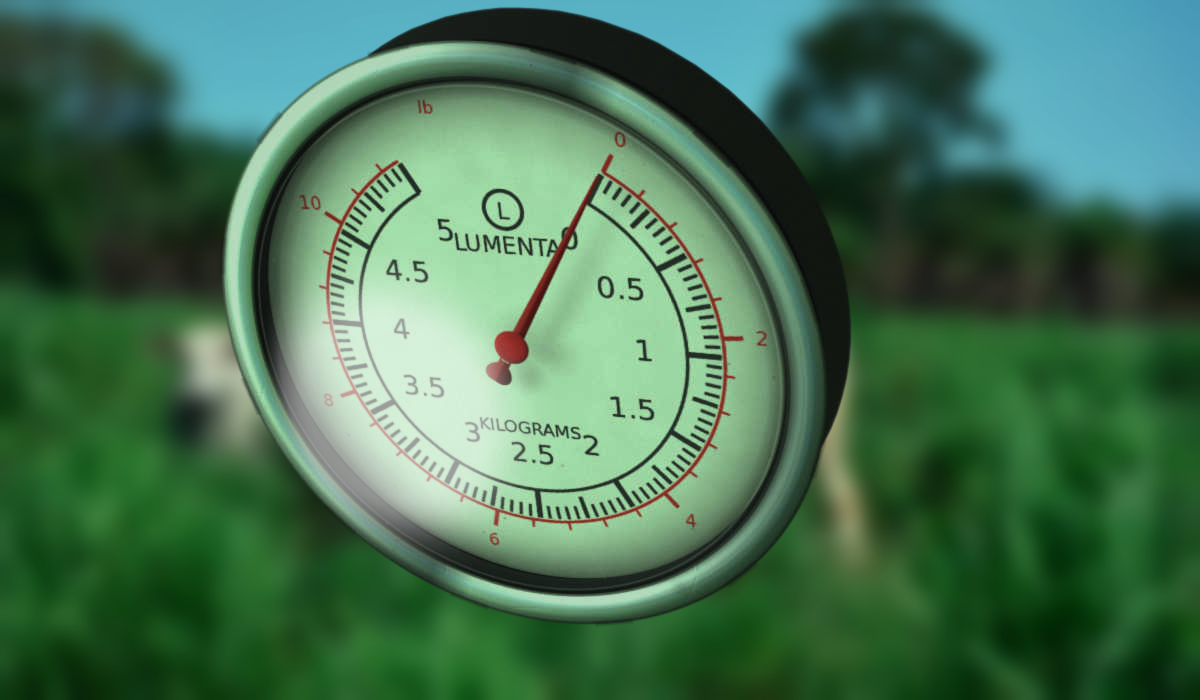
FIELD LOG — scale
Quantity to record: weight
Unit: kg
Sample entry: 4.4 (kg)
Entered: 0 (kg)
